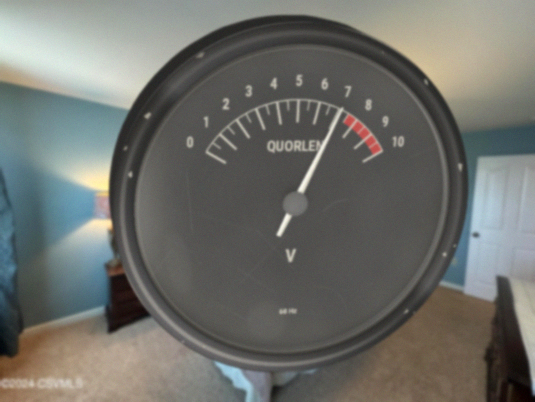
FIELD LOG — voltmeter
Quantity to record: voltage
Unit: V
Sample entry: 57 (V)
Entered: 7 (V)
